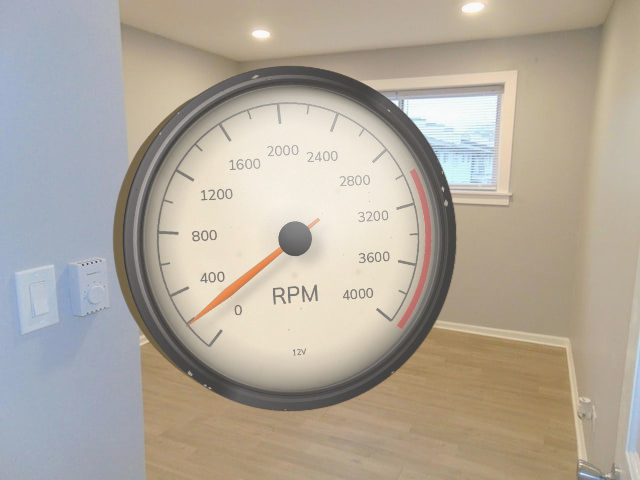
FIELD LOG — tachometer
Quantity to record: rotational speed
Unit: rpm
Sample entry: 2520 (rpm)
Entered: 200 (rpm)
